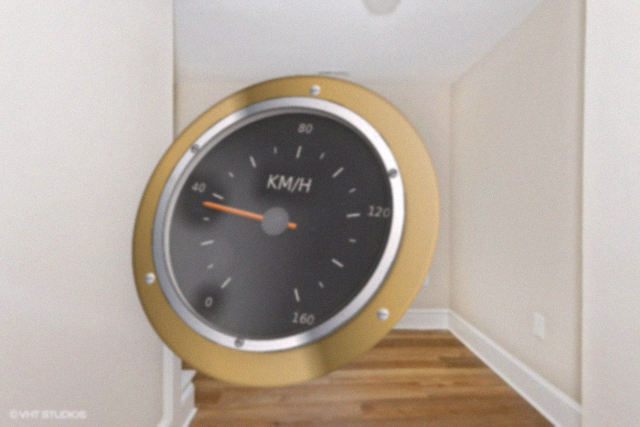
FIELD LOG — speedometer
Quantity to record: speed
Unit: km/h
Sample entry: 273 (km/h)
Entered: 35 (km/h)
